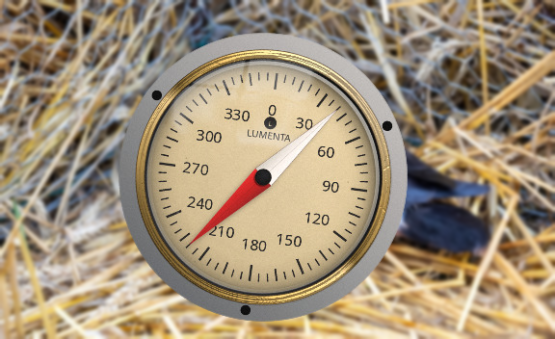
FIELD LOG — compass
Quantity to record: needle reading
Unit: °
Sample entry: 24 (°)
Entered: 220 (°)
